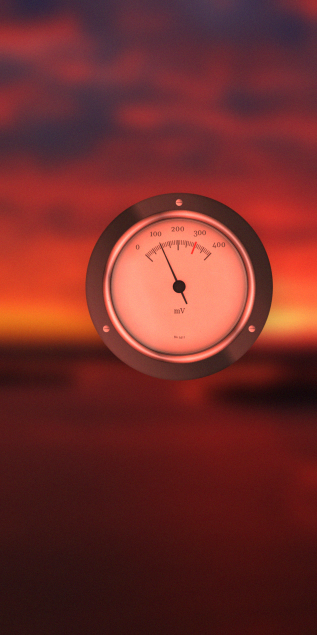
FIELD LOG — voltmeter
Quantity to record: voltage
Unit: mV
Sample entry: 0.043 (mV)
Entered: 100 (mV)
